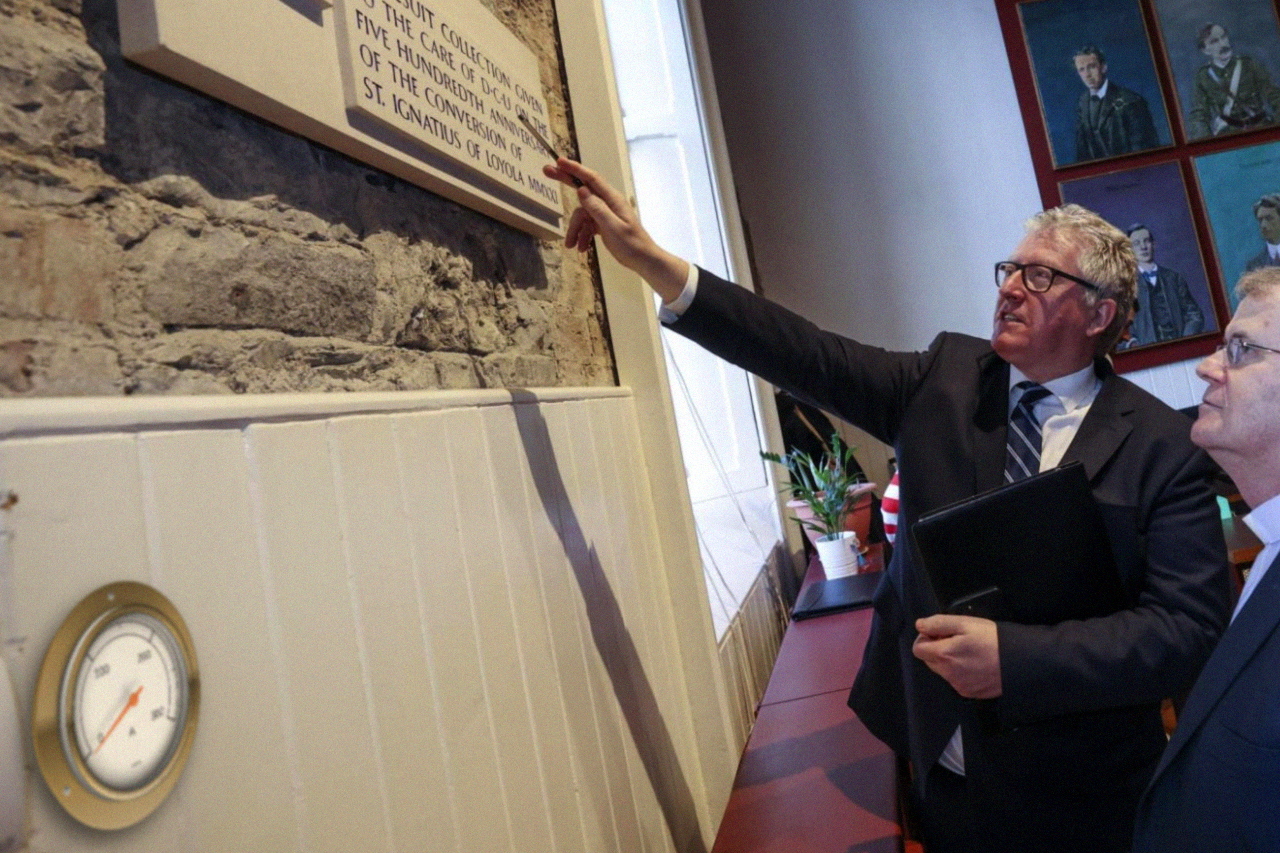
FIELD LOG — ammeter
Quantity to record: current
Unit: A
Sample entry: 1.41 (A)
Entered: 0 (A)
